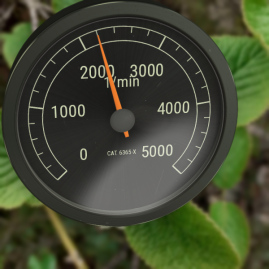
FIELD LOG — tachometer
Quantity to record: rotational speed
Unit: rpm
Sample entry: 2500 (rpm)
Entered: 2200 (rpm)
